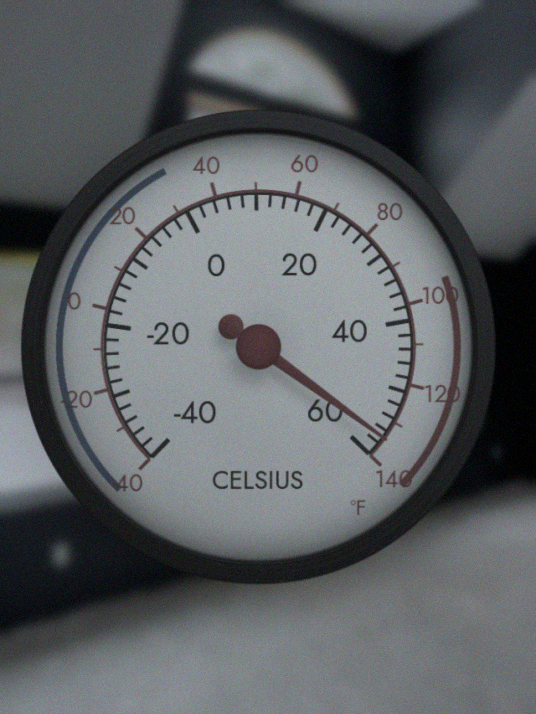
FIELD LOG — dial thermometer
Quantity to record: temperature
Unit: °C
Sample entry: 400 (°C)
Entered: 57 (°C)
